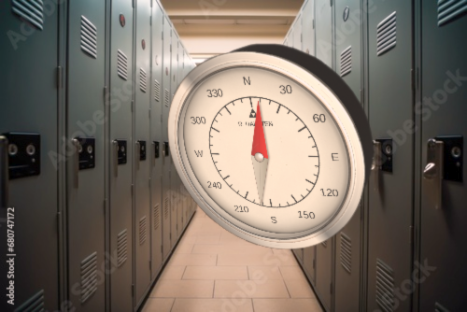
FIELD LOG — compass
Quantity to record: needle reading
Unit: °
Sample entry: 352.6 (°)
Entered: 10 (°)
